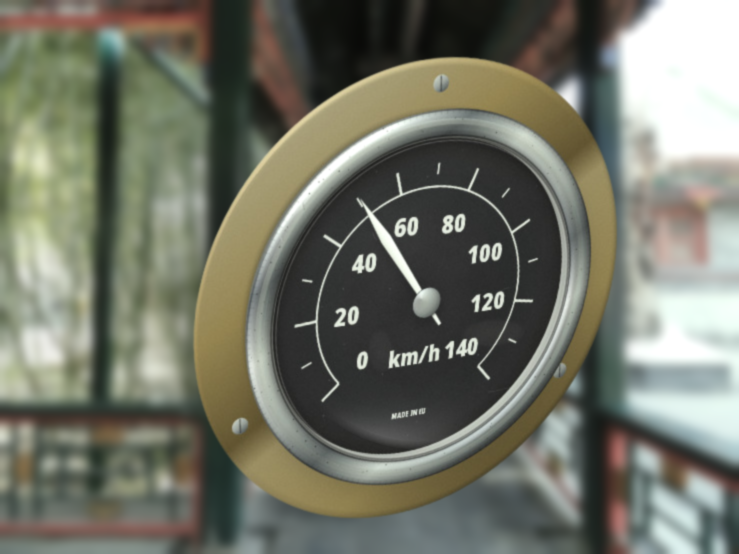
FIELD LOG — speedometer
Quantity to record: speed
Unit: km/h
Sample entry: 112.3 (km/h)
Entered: 50 (km/h)
